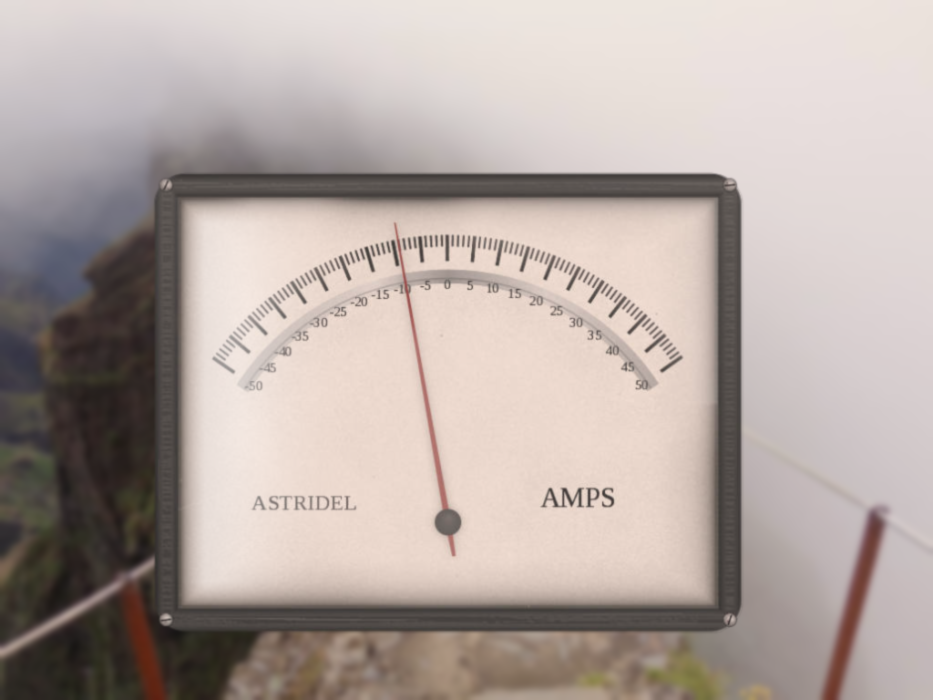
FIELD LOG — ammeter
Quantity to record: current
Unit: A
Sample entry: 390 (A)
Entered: -9 (A)
